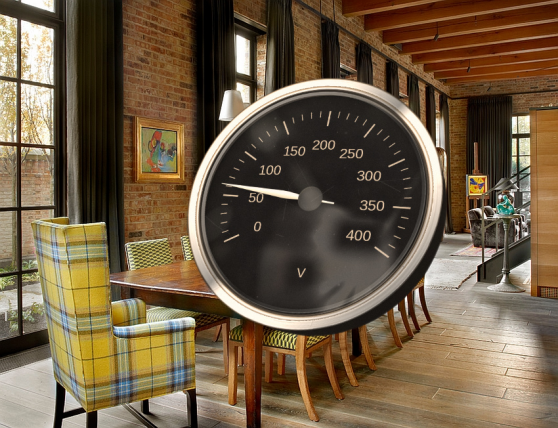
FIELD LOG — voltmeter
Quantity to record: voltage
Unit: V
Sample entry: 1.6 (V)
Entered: 60 (V)
